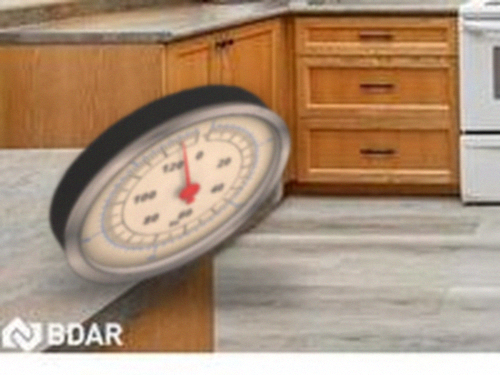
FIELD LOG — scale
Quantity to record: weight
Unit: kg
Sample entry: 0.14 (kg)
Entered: 125 (kg)
